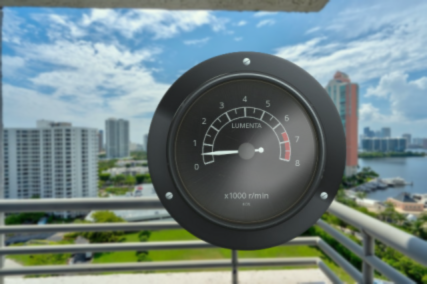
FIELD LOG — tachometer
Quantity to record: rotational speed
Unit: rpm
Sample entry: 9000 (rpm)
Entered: 500 (rpm)
